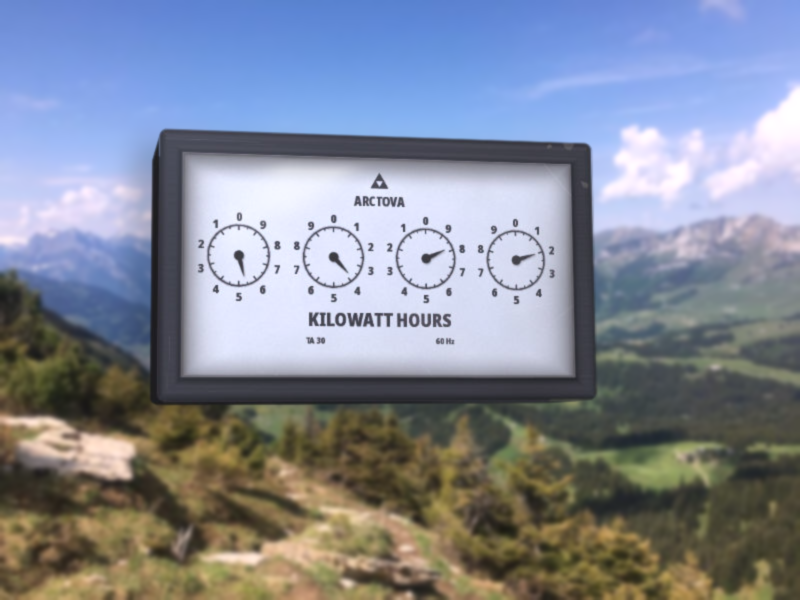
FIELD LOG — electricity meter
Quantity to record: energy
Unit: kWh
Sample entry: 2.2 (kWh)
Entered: 5382 (kWh)
